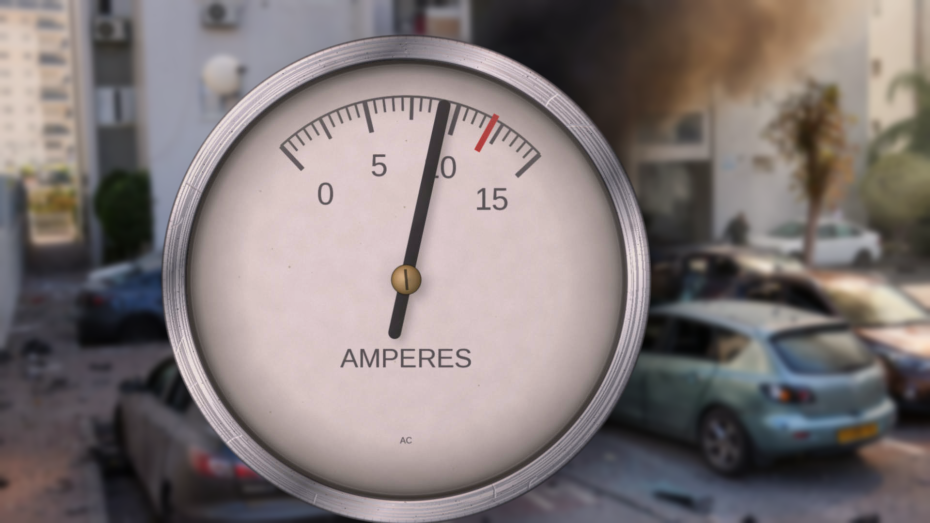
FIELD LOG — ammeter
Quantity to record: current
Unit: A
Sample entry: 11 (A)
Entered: 9.25 (A)
